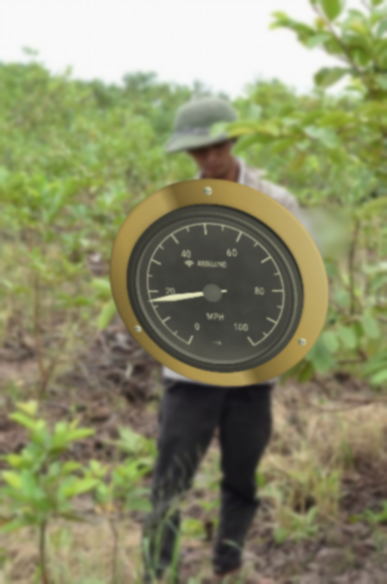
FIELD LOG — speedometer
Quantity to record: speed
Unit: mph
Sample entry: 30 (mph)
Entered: 17.5 (mph)
